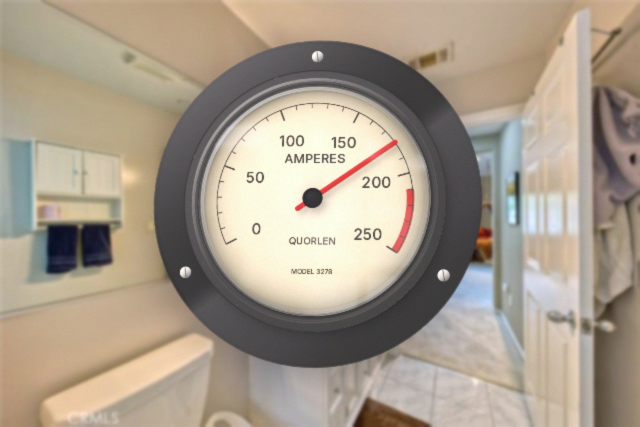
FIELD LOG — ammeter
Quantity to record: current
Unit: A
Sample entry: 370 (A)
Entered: 180 (A)
